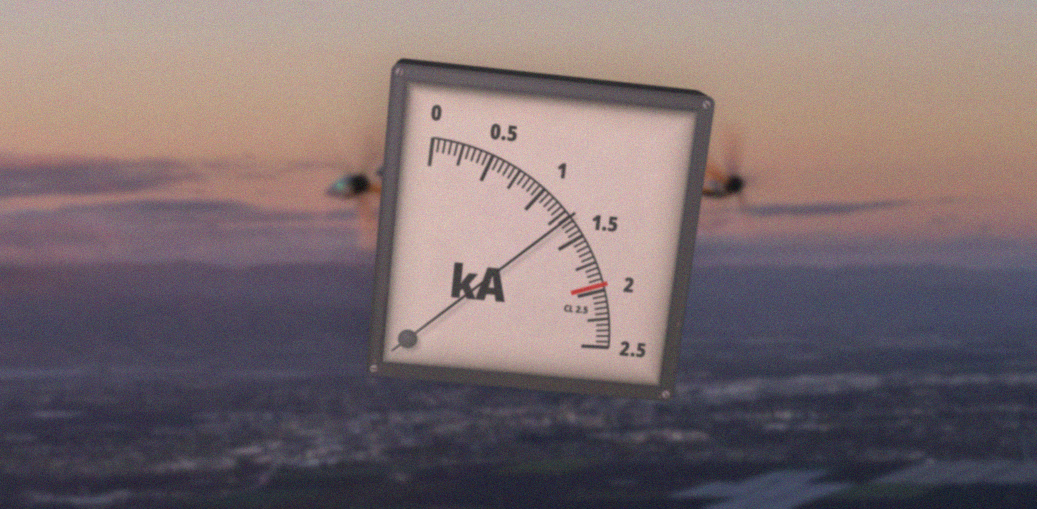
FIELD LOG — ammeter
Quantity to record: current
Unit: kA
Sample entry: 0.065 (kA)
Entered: 1.3 (kA)
